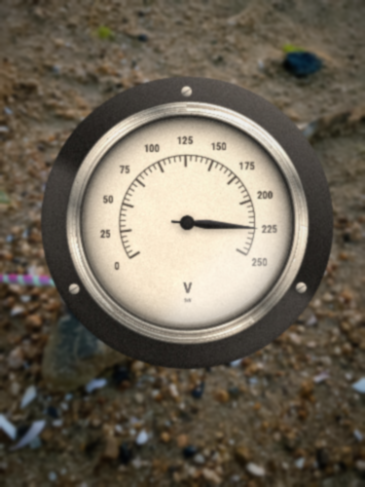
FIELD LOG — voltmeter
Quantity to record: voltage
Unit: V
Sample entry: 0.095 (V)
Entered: 225 (V)
